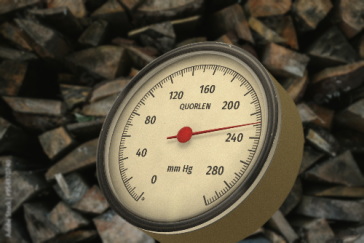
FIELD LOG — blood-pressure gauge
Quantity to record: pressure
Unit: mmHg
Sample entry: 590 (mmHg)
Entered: 230 (mmHg)
